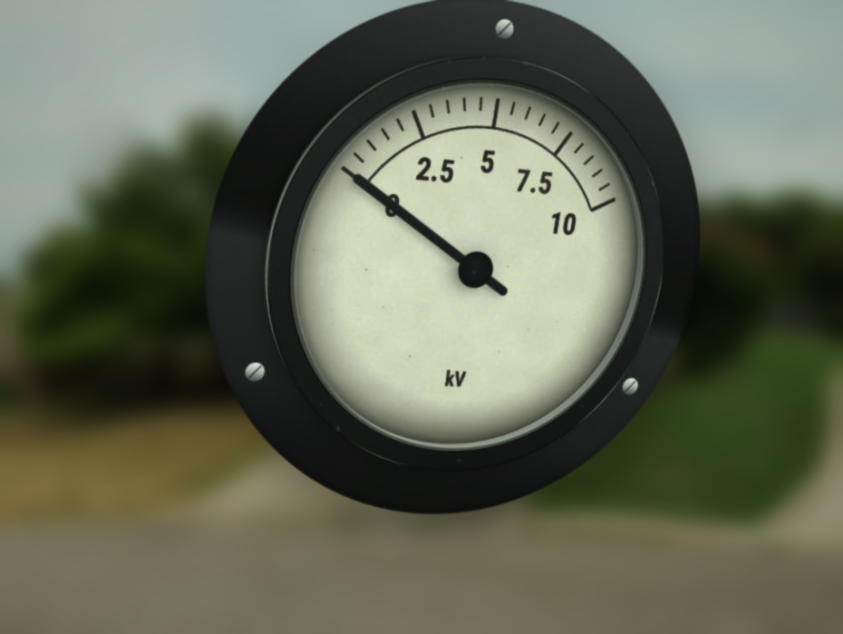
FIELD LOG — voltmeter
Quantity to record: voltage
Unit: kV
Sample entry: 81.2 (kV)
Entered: 0 (kV)
